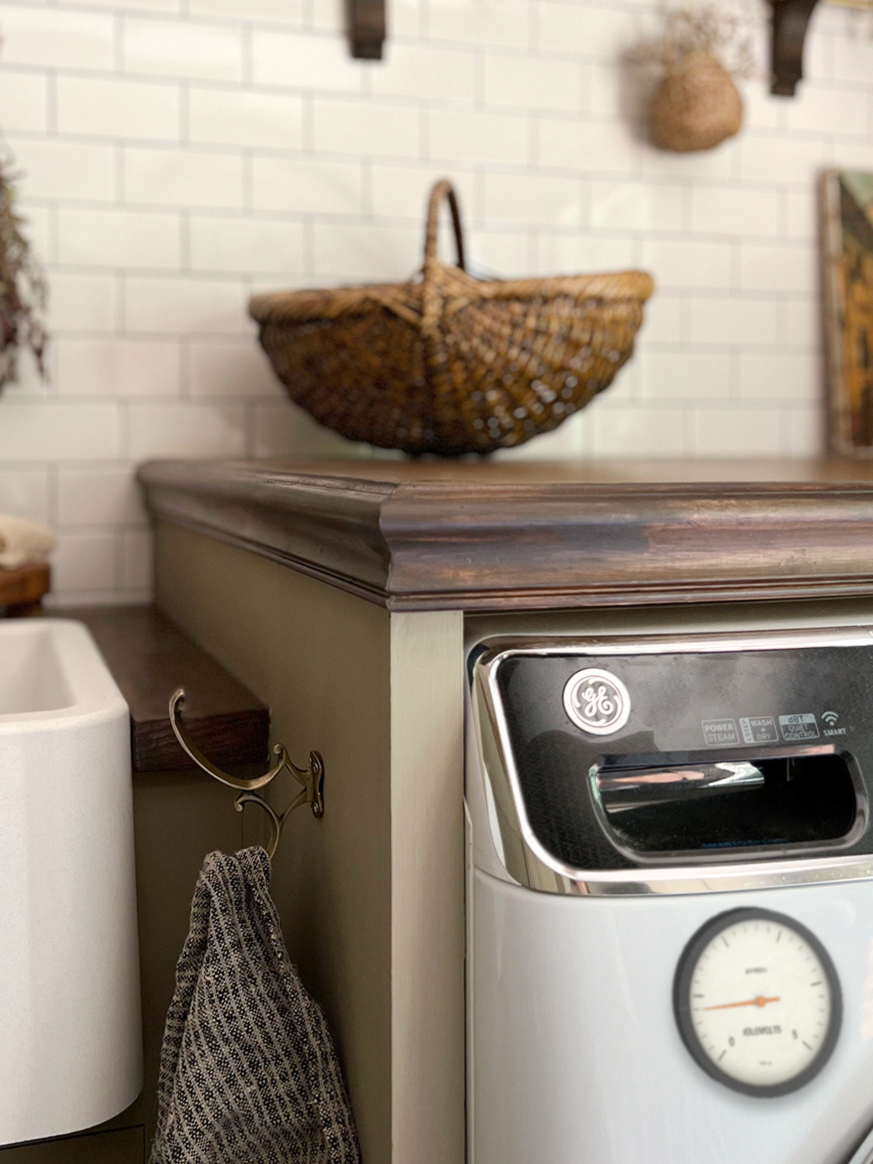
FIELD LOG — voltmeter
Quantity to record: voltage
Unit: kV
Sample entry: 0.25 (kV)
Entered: 0.8 (kV)
